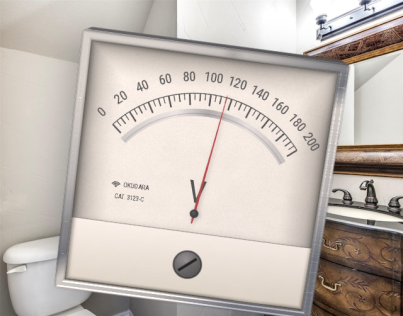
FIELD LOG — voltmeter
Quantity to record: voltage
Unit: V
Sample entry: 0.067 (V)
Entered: 115 (V)
